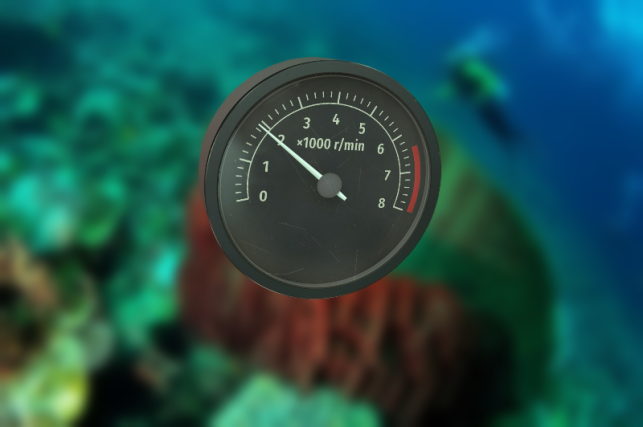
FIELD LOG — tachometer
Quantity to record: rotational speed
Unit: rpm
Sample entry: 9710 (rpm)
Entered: 1900 (rpm)
